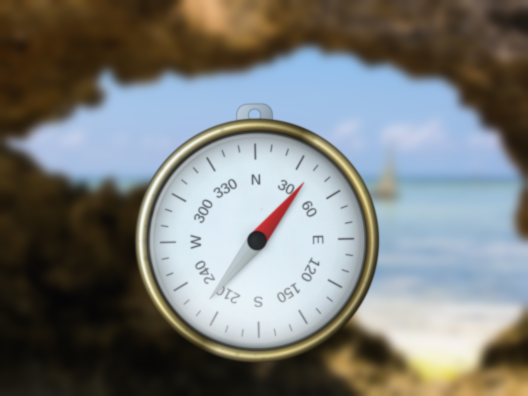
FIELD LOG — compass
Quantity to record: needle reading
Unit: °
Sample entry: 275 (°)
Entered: 40 (°)
